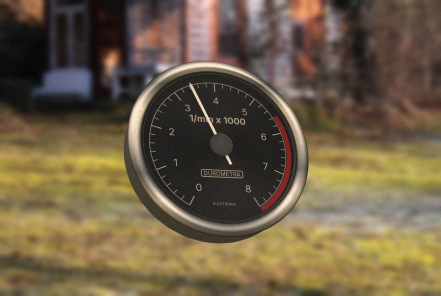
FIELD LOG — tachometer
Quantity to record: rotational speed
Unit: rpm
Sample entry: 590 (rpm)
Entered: 3400 (rpm)
